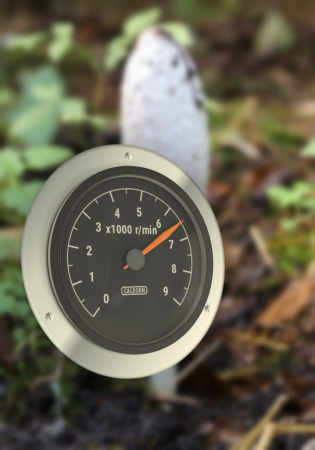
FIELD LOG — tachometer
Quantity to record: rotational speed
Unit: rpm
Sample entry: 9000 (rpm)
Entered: 6500 (rpm)
